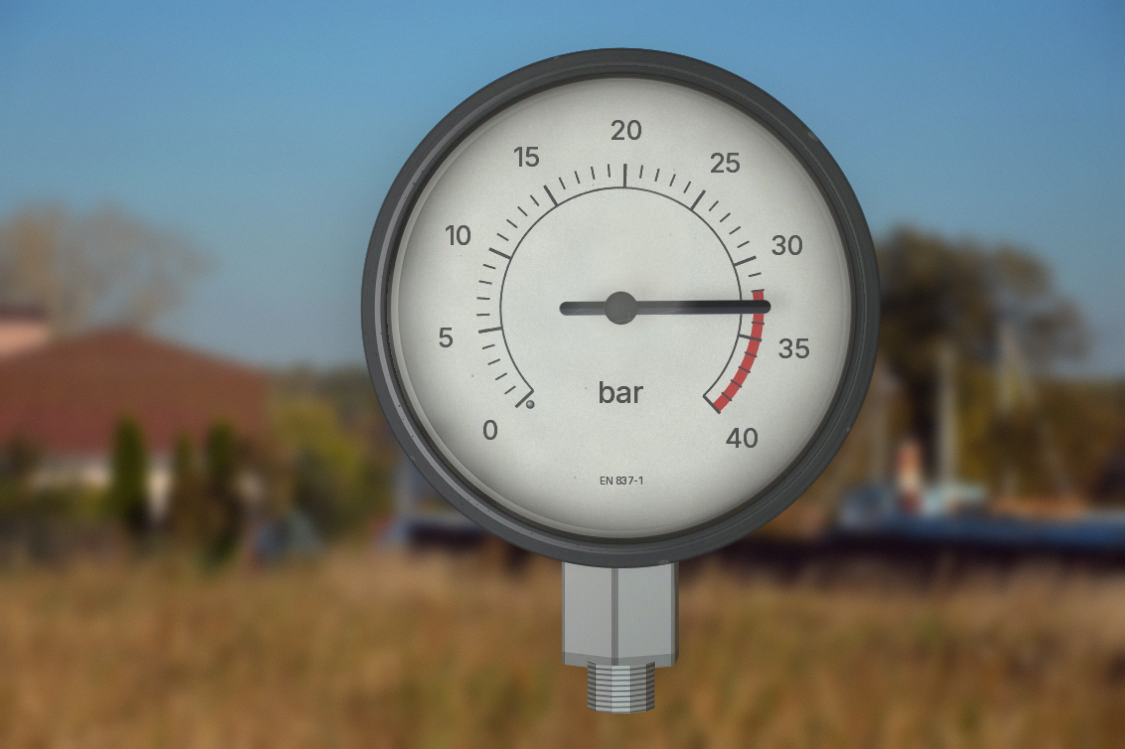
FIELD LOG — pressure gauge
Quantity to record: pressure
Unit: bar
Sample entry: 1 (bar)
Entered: 33 (bar)
